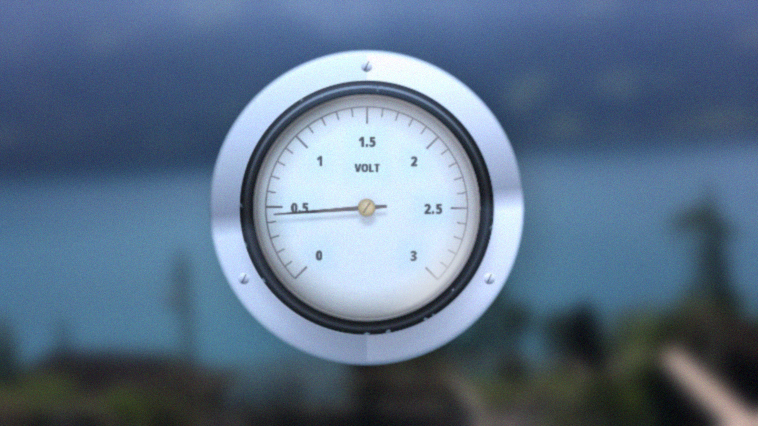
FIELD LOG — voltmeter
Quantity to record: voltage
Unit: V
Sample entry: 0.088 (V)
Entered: 0.45 (V)
